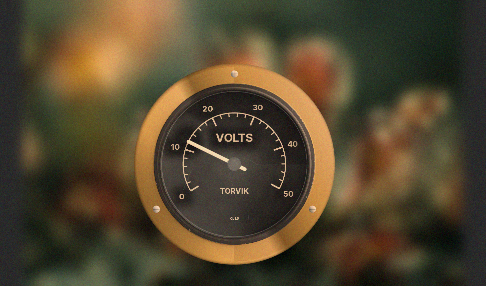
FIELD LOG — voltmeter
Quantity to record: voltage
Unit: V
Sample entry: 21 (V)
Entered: 12 (V)
